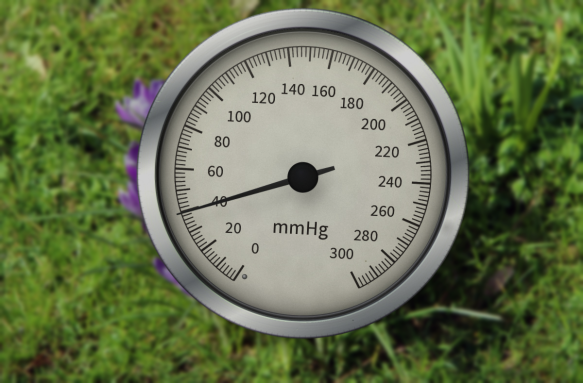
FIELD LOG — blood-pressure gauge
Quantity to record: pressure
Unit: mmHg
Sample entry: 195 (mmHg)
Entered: 40 (mmHg)
